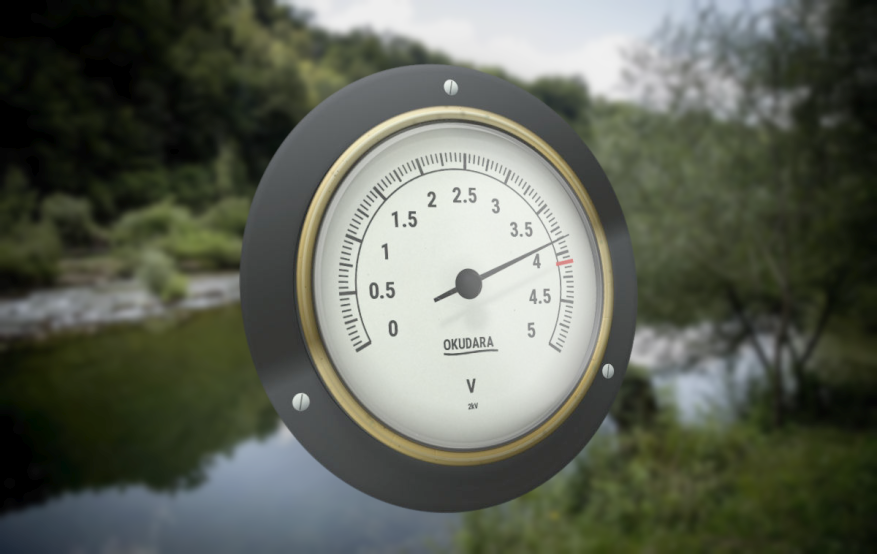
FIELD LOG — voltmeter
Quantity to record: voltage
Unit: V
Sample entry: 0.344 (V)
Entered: 3.85 (V)
